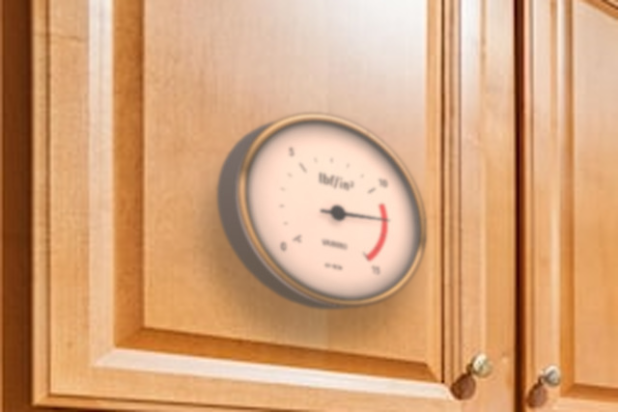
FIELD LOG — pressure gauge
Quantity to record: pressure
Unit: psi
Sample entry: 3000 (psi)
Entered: 12 (psi)
